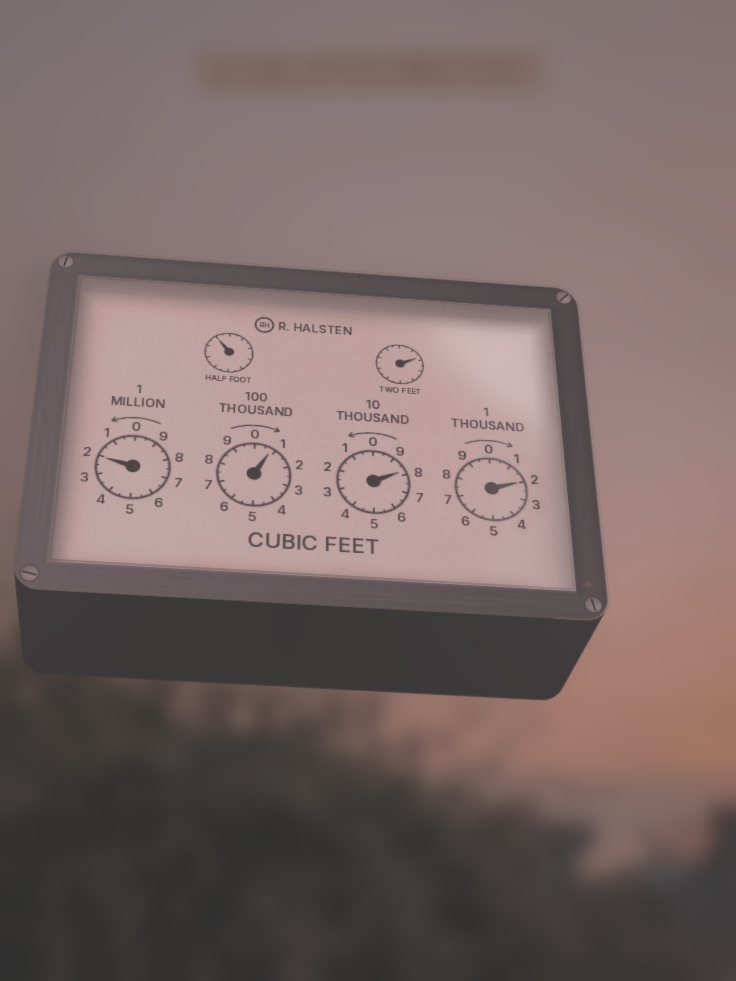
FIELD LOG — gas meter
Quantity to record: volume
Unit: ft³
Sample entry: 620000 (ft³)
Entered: 208200 (ft³)
